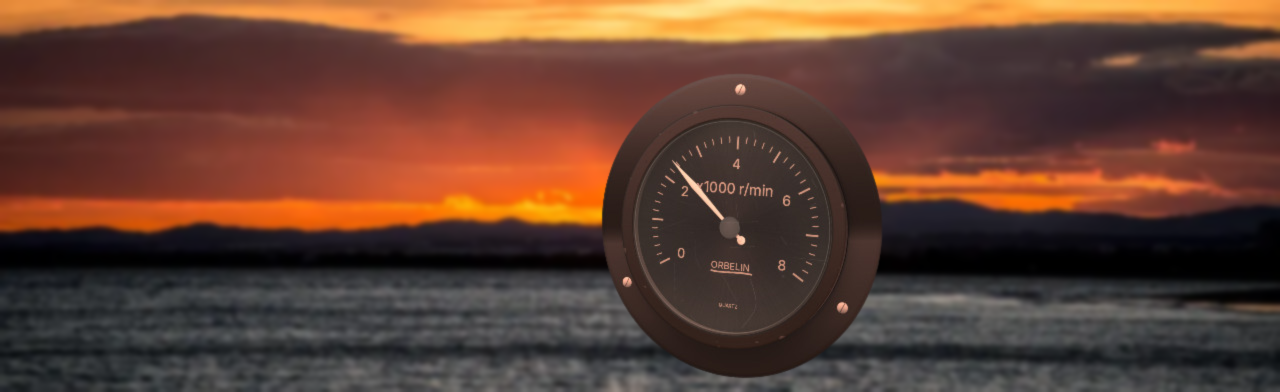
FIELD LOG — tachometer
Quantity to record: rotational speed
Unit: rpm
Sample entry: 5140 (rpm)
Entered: 2400 (rpm)
